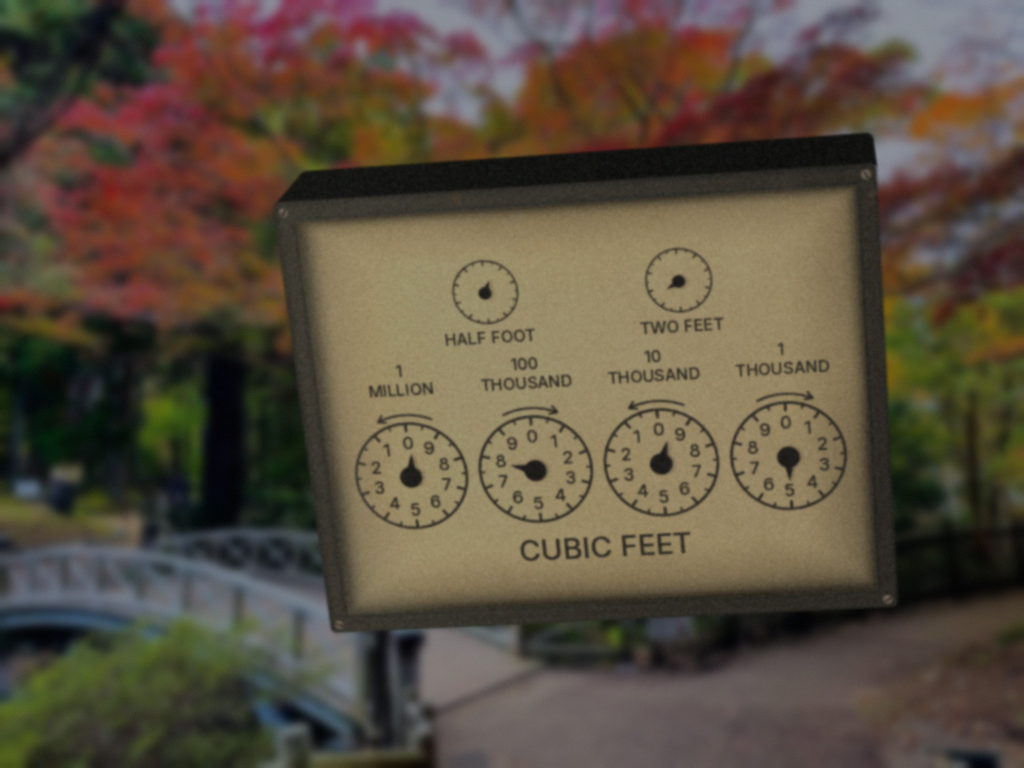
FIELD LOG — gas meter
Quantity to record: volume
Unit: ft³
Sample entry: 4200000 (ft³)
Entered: 979500 (ft³)
